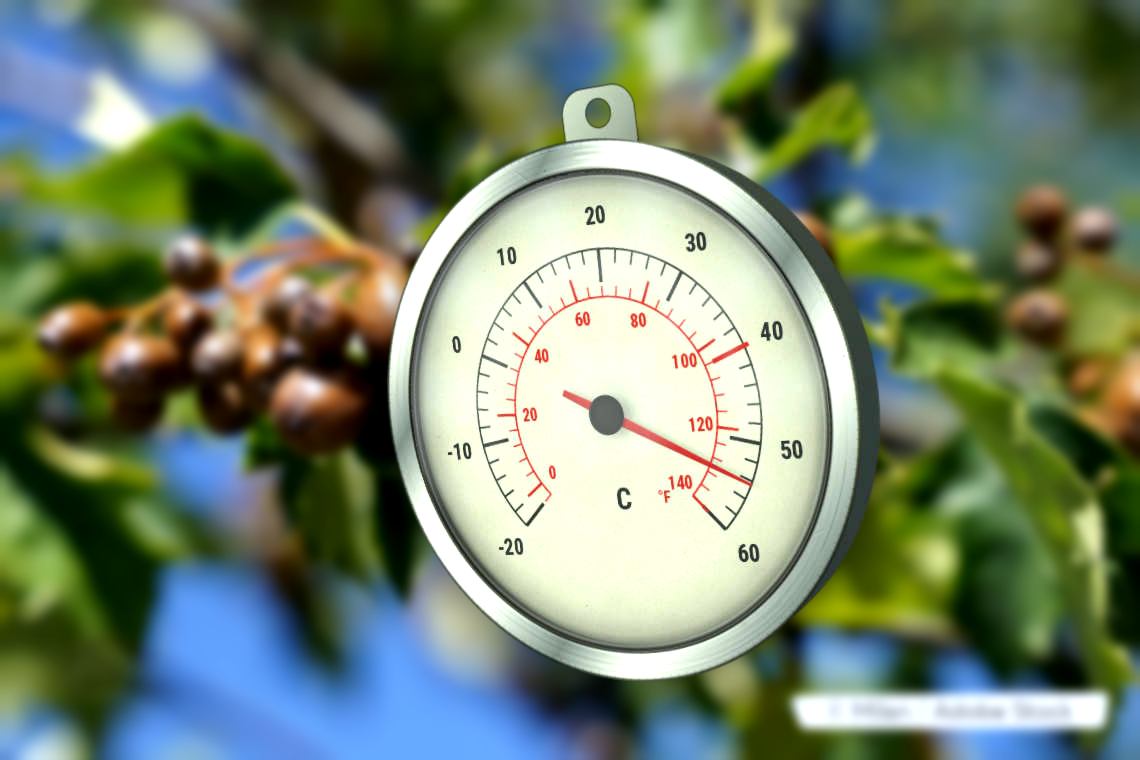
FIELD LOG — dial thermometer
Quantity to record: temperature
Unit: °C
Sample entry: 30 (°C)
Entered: 54 (°C)
